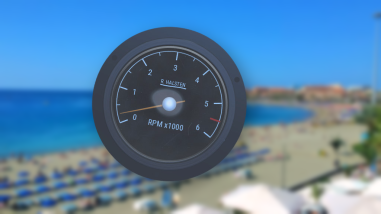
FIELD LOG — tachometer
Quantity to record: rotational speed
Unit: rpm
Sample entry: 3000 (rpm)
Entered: 250 (rpm)
